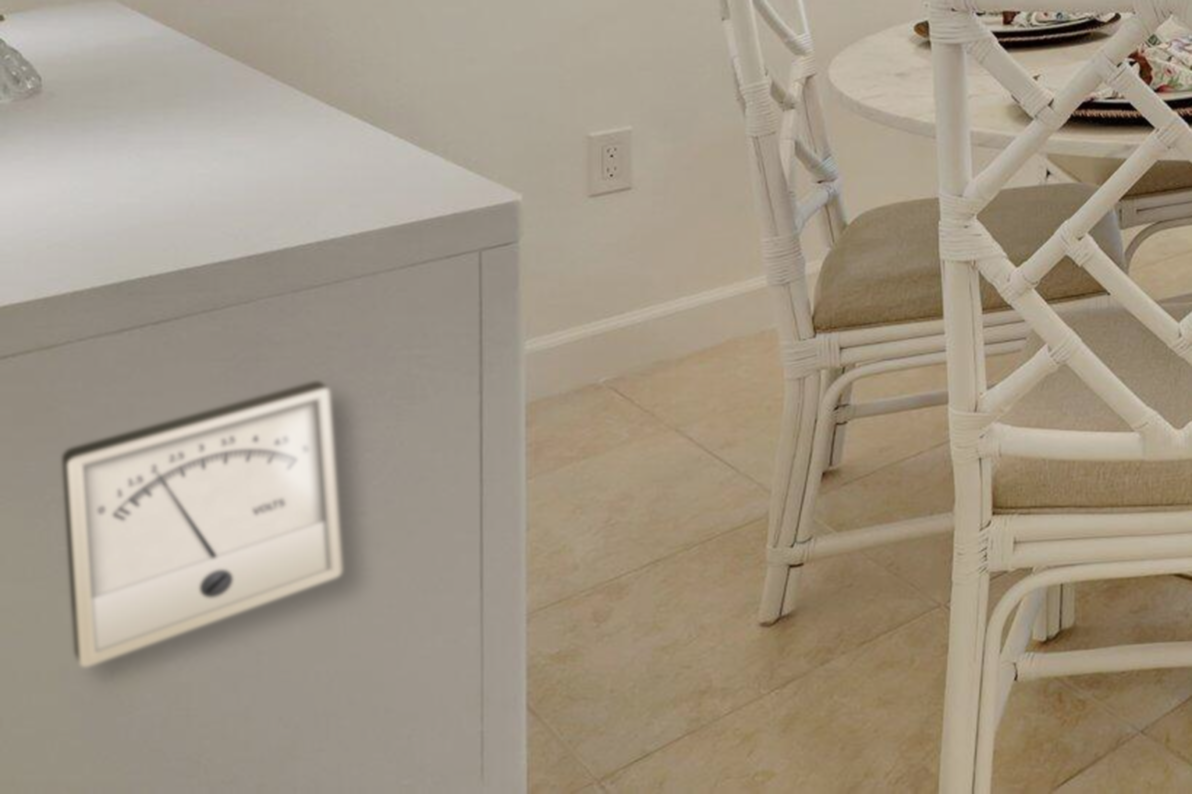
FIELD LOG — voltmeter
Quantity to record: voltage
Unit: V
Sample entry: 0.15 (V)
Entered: 2 (V)
